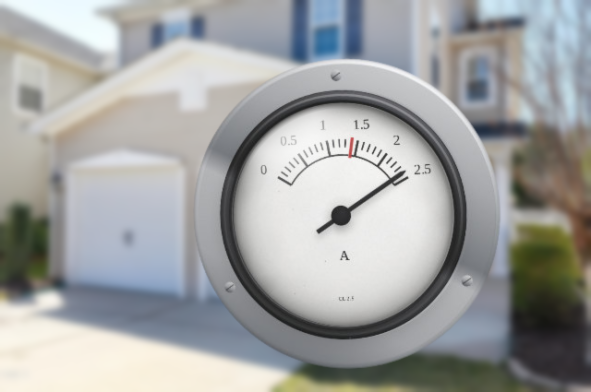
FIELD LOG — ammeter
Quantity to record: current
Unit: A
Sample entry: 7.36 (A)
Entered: 2.4 (A)
